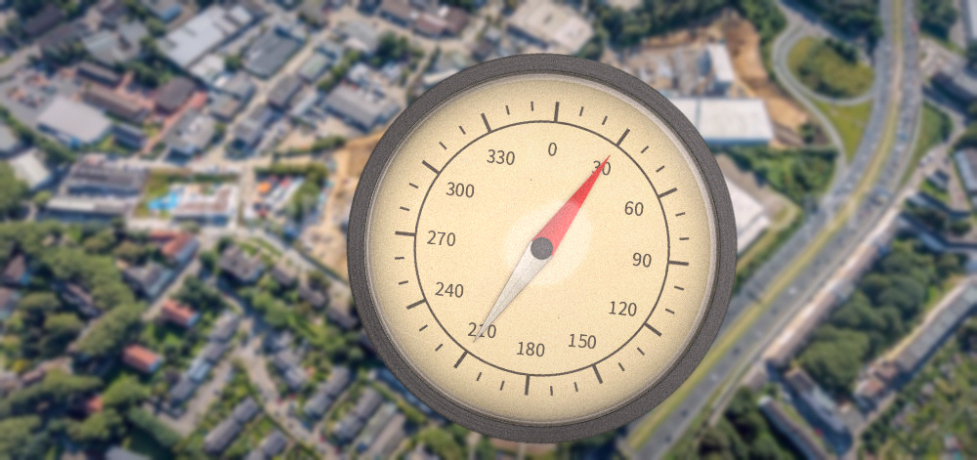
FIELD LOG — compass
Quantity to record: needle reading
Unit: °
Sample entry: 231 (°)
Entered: 30 (°)
